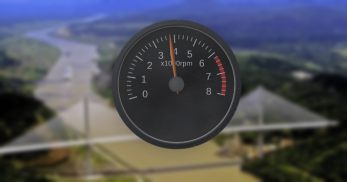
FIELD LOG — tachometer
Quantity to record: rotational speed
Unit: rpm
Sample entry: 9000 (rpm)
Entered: 3800 (rpm)
